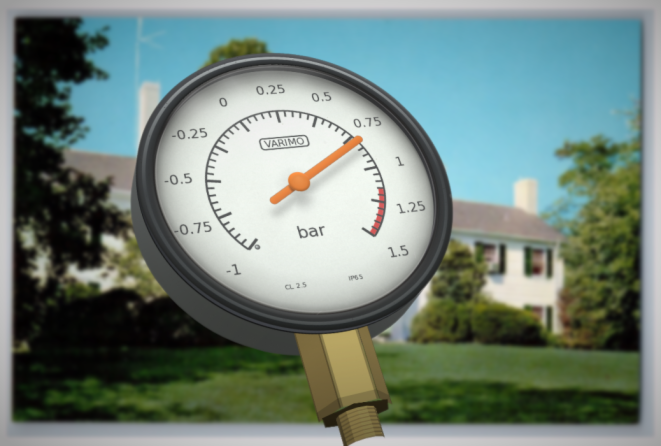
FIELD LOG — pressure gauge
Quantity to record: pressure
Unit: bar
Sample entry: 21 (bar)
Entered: 0.8 (bar)
